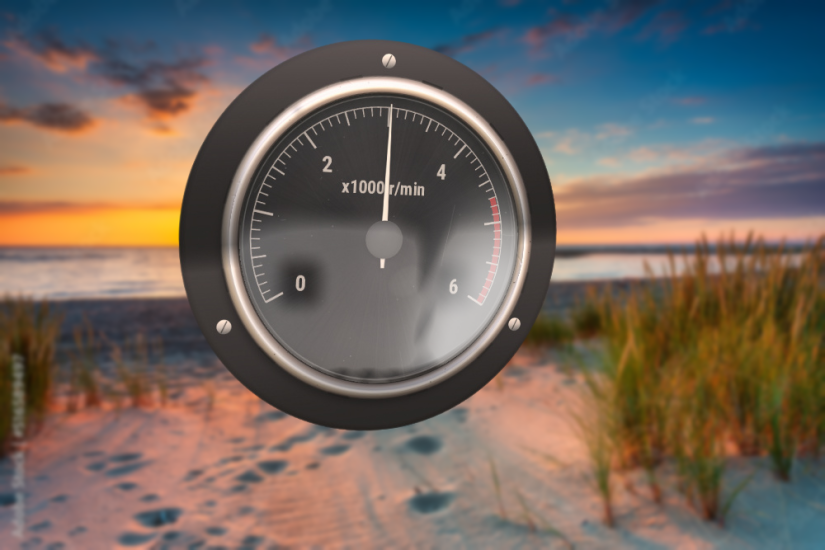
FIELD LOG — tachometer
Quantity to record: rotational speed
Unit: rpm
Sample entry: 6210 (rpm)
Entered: 3000 (rpm)
